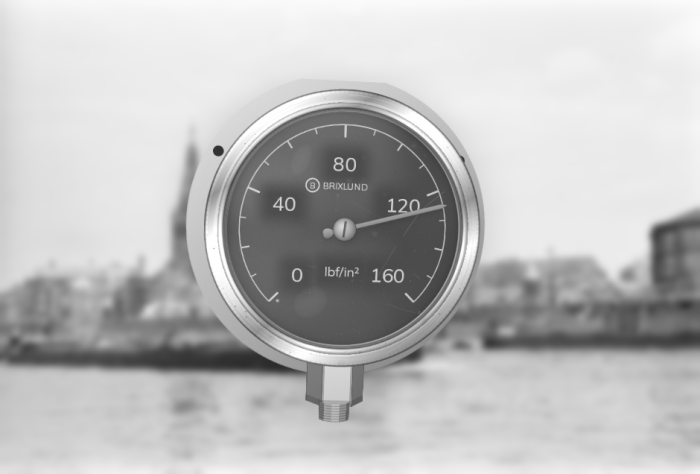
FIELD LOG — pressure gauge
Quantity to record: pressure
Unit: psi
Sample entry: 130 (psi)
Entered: 125 (psi)
